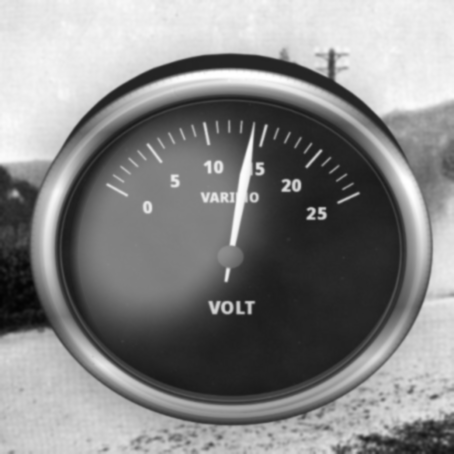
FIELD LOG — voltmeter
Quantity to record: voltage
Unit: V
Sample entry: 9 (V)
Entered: 14 (V)
